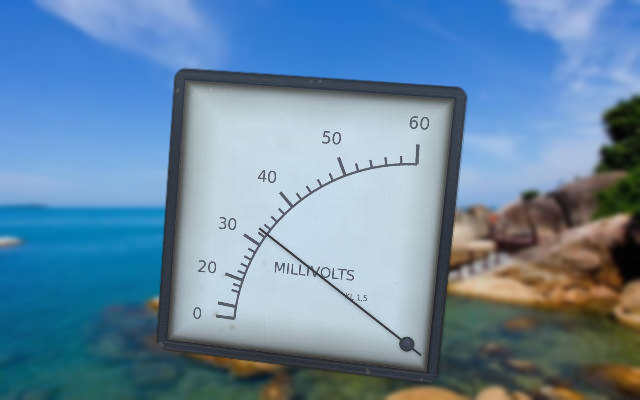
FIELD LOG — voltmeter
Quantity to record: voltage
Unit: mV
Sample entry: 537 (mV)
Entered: 33 (mV)
